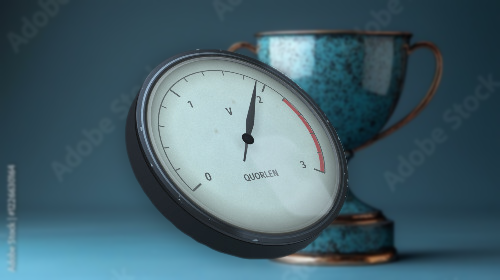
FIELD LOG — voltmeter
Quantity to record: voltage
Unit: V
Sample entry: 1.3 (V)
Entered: 1.9 (V)
